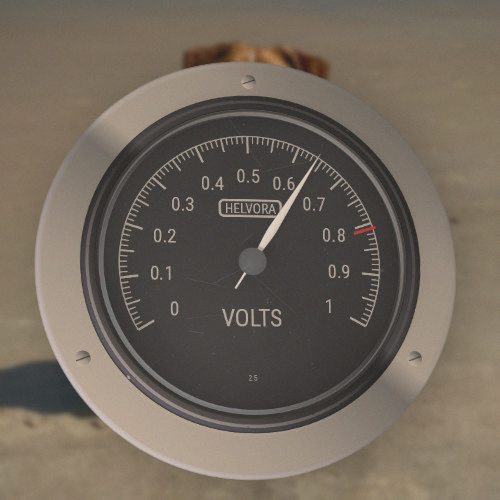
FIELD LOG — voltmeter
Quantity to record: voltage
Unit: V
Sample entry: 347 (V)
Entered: 0.64 (V)
